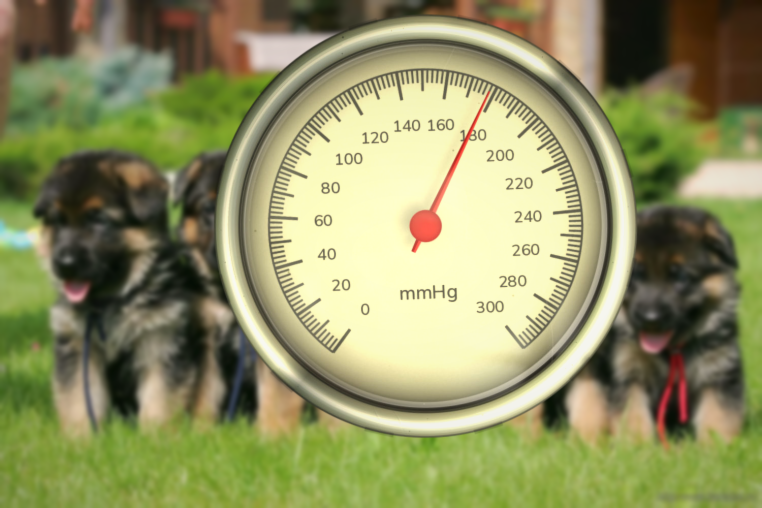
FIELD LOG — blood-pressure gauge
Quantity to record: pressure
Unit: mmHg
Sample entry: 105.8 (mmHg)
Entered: 178 (mmHg)
